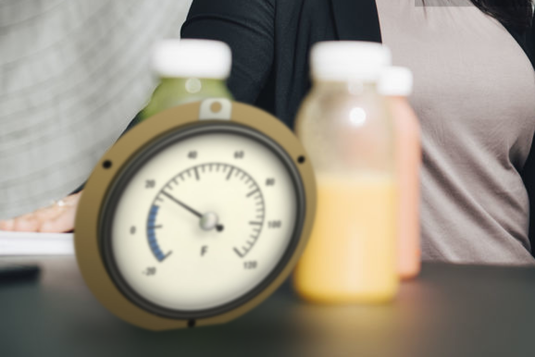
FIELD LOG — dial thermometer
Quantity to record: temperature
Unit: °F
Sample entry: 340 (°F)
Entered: 20 (°F)
